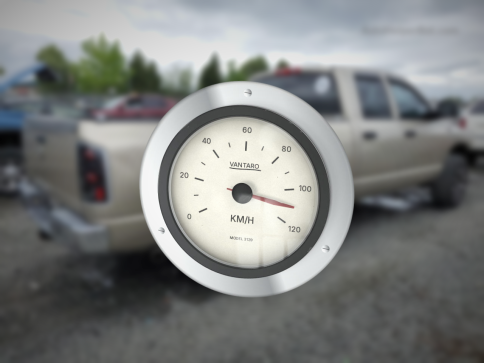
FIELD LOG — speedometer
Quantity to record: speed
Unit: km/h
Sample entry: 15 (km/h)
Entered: 110 (km/h)
